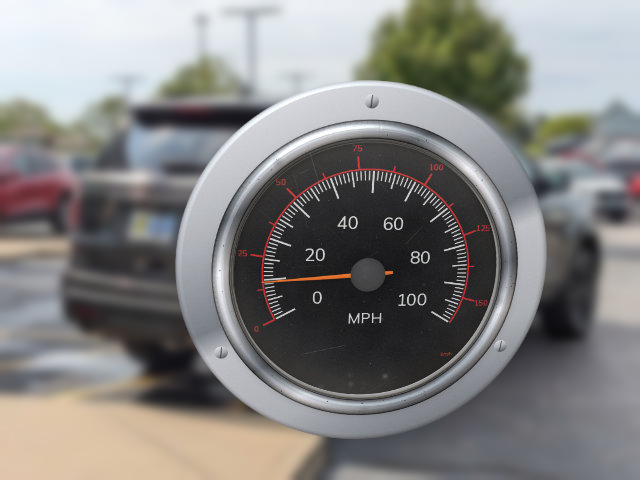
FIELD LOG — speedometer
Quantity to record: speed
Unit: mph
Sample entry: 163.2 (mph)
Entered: 10 (mph)
